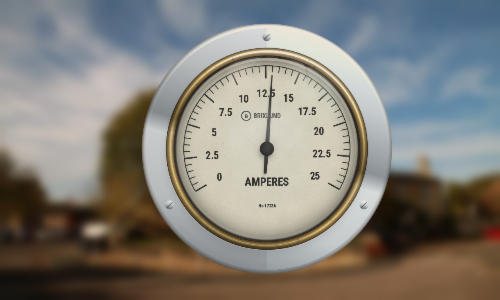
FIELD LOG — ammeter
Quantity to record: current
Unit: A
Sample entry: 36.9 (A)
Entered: 13 (A)
